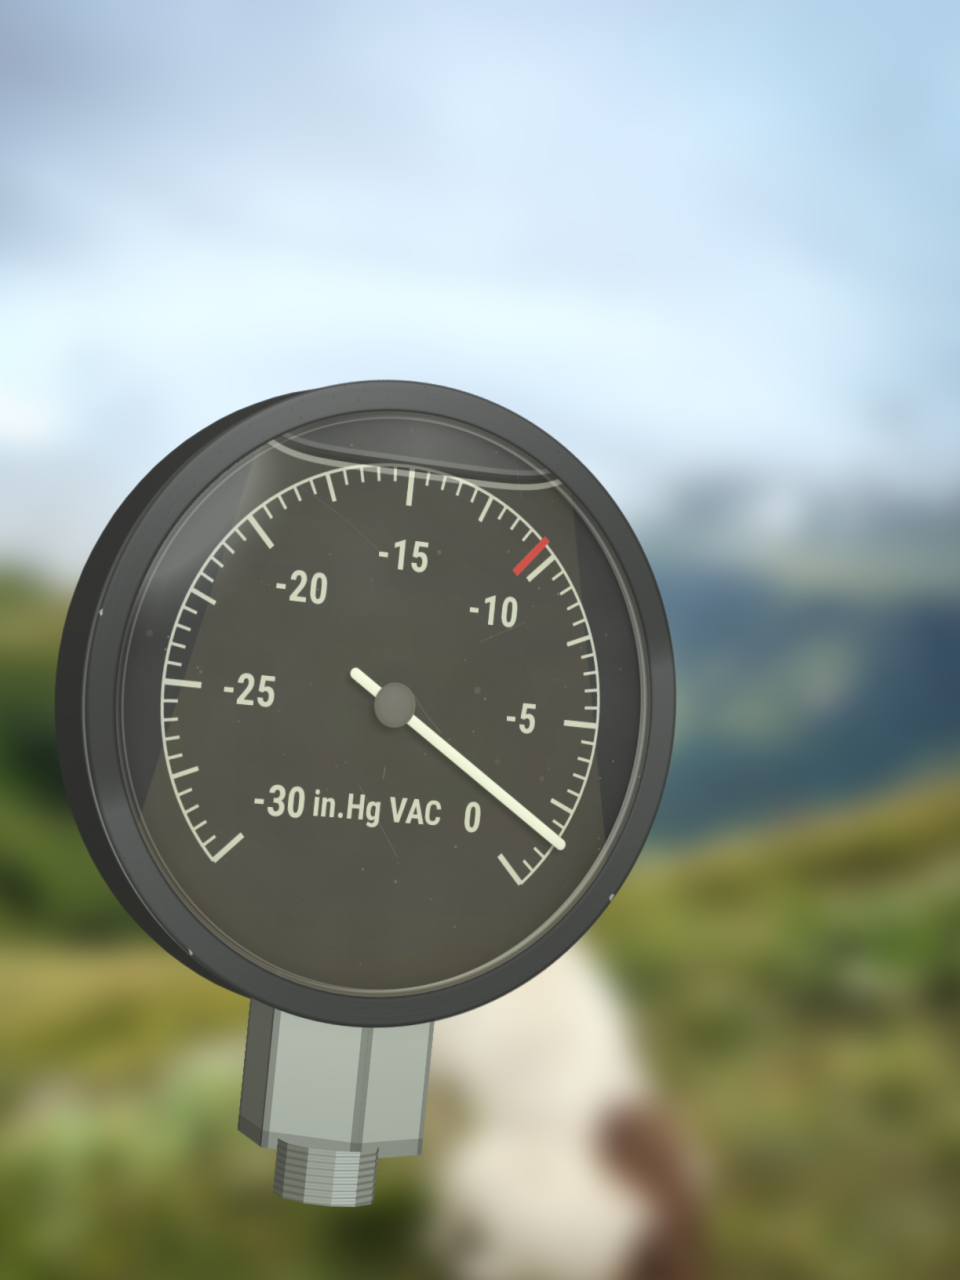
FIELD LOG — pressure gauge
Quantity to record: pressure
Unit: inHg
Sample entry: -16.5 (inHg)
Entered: -1.5 (inHg)
